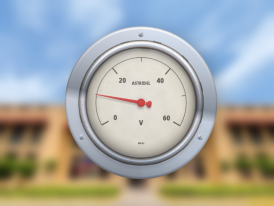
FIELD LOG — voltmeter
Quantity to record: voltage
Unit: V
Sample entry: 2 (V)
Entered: 10 (V)
